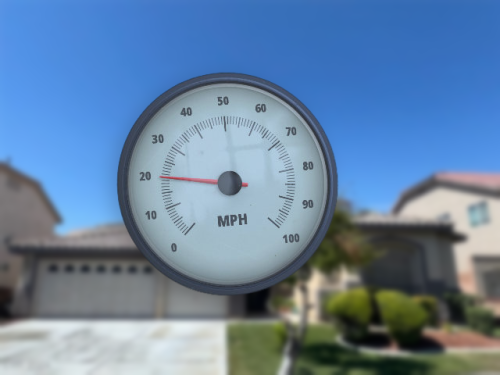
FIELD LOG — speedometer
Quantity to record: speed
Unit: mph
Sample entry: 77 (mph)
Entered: 20 (mph)
